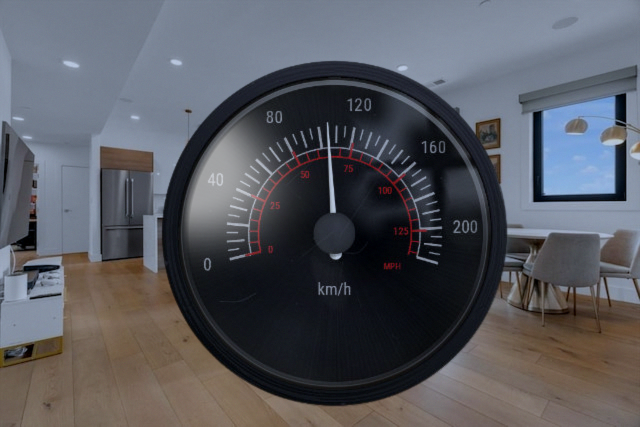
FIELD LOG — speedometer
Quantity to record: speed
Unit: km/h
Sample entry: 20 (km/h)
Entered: 105 (km/h)
